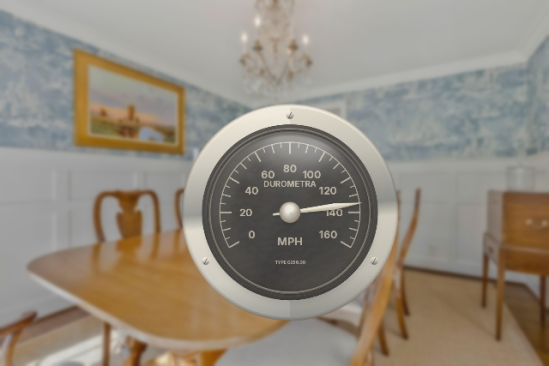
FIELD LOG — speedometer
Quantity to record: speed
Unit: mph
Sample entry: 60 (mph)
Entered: 135 (mph)
